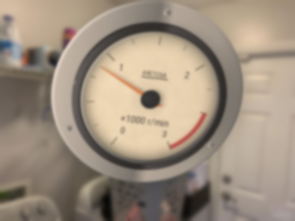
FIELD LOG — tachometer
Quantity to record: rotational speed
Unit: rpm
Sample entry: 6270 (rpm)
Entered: 875 (rpm)
